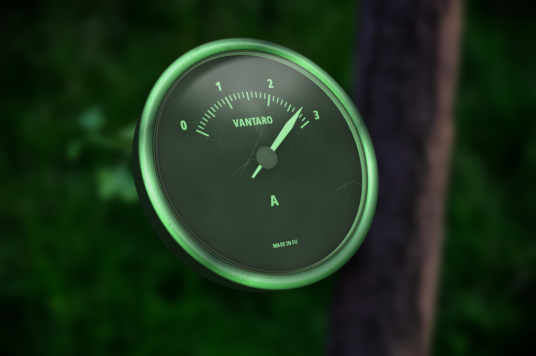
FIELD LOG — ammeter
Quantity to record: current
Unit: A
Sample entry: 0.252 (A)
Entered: 2.7 (A)
